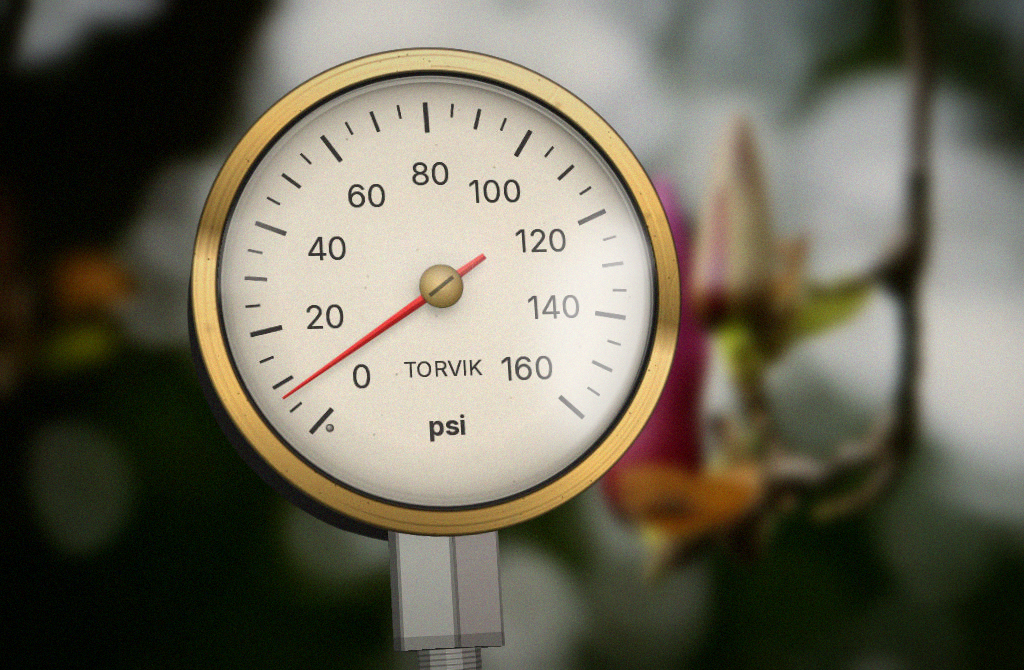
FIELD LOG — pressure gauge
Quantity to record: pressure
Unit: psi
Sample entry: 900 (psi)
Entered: 7.5 (psi)
